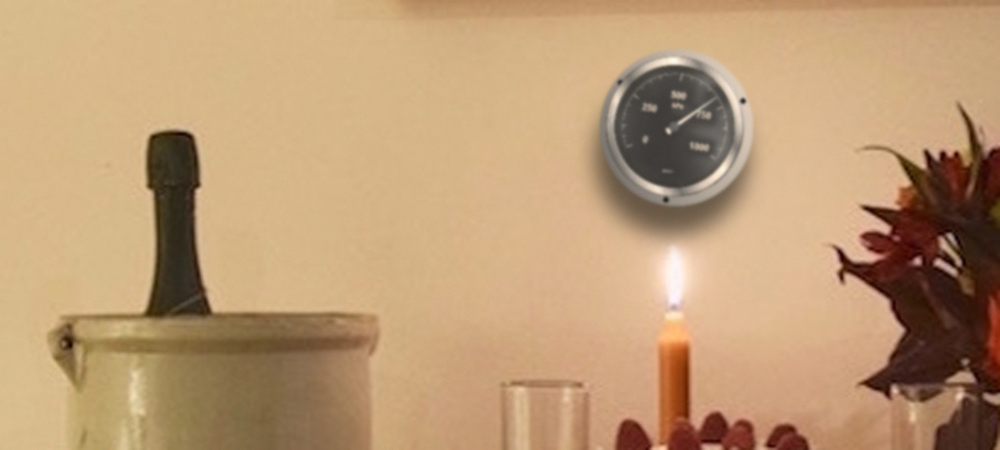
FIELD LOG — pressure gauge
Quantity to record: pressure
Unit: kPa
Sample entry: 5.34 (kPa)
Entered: 700 (kPa)
